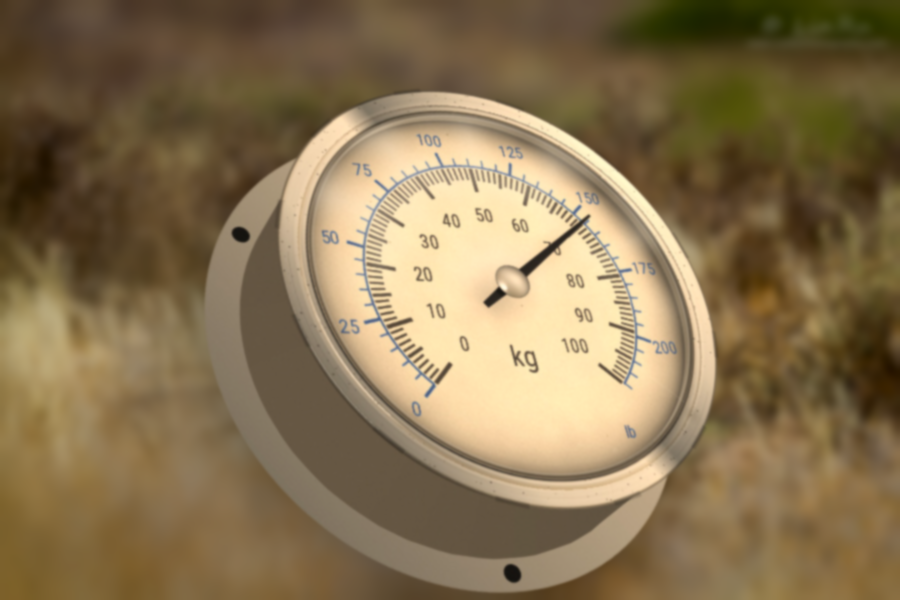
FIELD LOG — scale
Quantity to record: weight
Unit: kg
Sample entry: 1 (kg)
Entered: 70 (kg)
